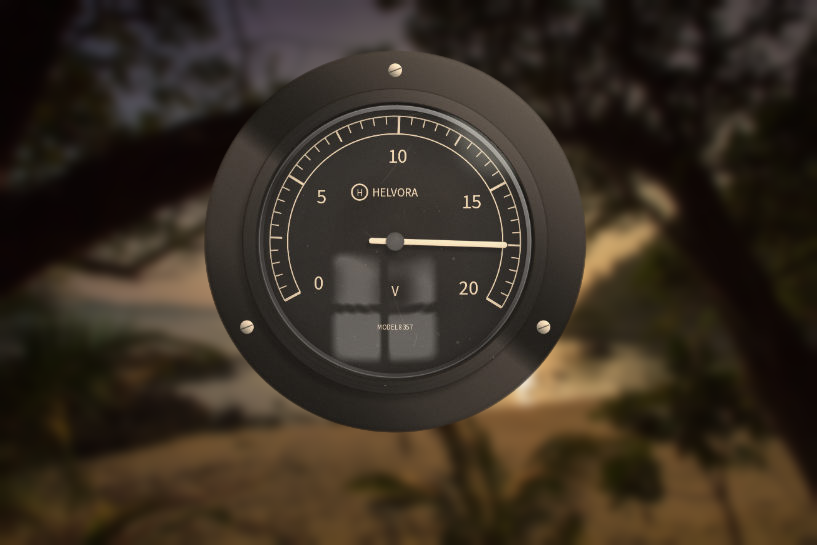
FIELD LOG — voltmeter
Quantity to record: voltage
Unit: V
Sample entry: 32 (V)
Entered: 17.5 (V)
